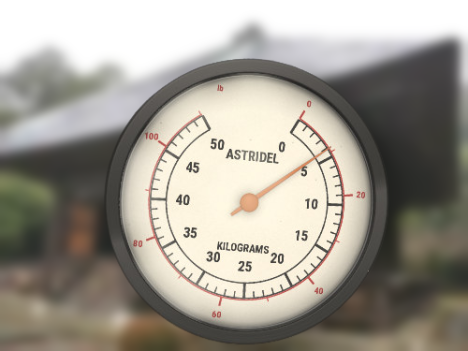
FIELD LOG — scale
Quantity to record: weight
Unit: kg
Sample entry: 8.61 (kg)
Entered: 4 (kg)
